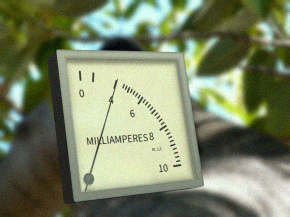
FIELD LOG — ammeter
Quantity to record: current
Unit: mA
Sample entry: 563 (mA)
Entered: 4 (mA)
